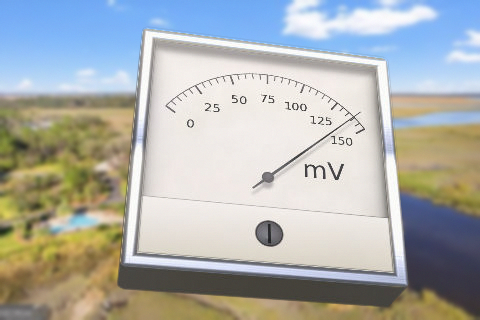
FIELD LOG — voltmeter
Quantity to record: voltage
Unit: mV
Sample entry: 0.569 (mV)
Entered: 140 (mV)
